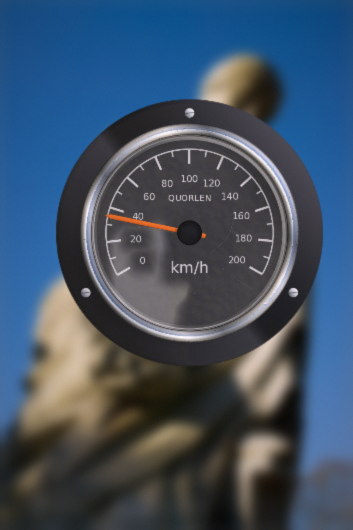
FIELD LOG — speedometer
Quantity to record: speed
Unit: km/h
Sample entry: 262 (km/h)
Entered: 35 (km/h)
